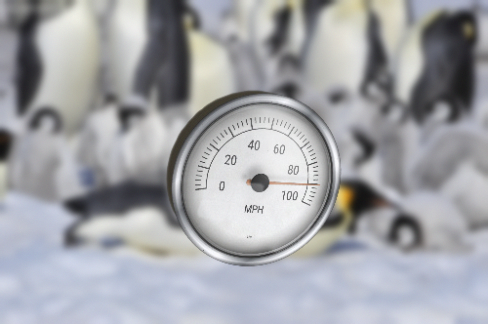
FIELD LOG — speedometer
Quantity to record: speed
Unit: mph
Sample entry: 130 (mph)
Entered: 90 (mph)
